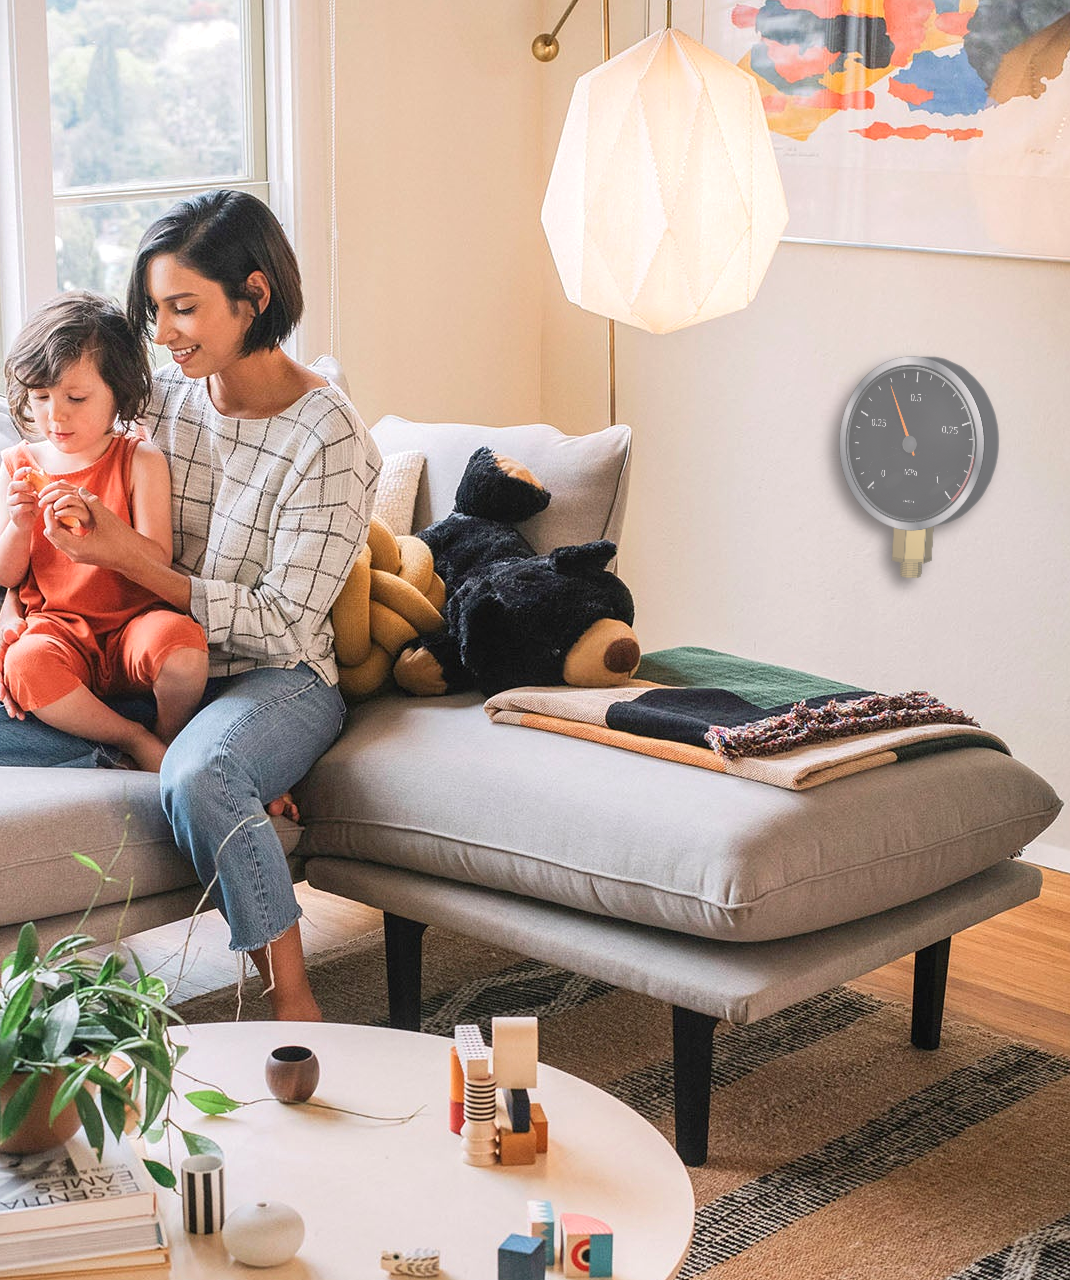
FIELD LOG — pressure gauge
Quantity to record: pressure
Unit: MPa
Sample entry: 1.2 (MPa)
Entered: 0.4 (MPa)
